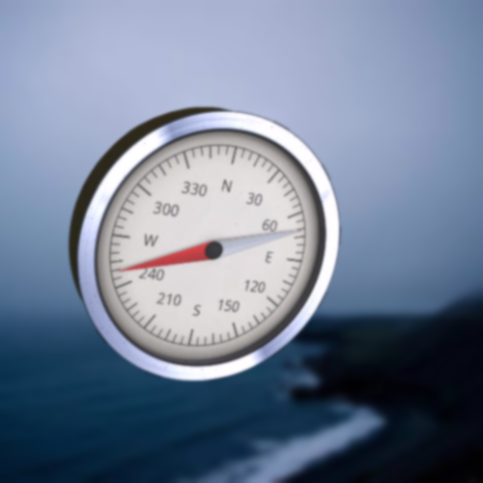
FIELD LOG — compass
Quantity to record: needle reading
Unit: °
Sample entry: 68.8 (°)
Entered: 250 (°)
